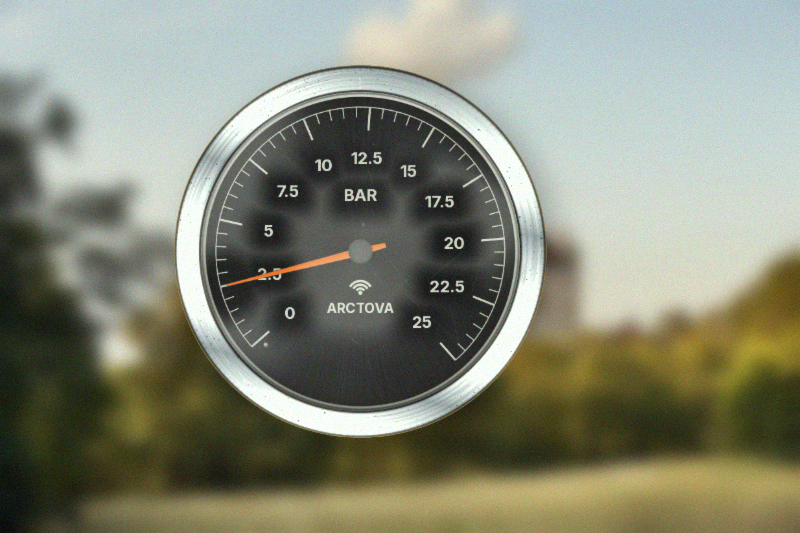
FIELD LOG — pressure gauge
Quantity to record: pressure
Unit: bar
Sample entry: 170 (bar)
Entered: 2.5 (bar)
